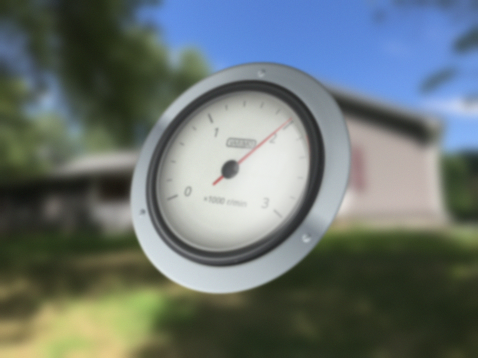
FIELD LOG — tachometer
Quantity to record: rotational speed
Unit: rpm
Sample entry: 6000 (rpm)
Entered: 2000 (rpm)
